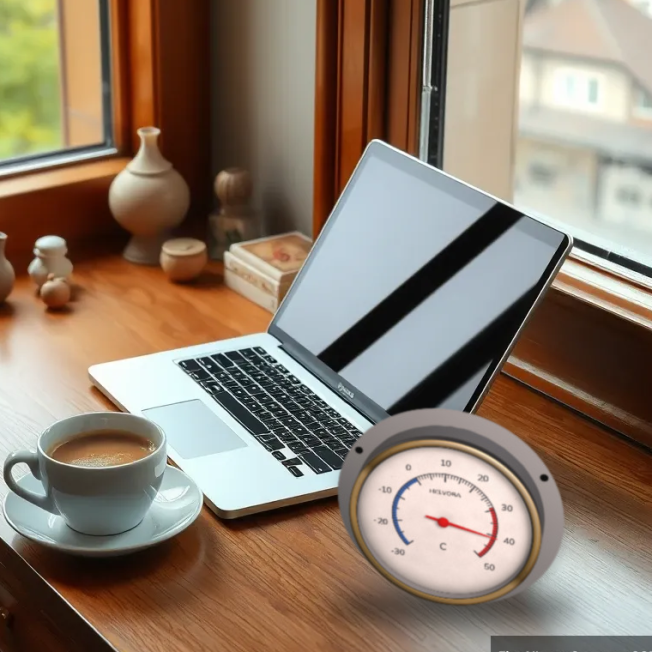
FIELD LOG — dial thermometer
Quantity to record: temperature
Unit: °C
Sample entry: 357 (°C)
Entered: 40 (°C)
